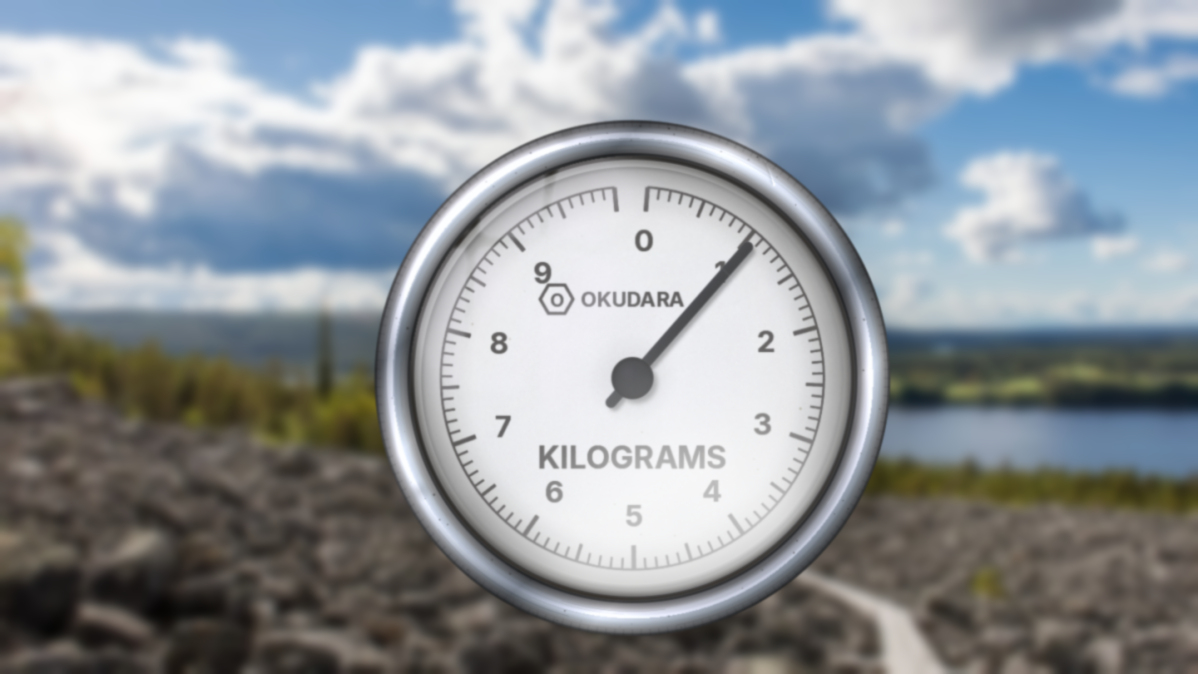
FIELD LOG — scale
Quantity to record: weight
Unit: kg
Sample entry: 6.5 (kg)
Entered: 1.05 (kg)
